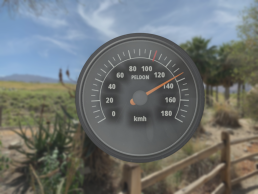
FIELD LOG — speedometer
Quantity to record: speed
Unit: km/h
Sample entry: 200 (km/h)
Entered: 135 (km/h)
